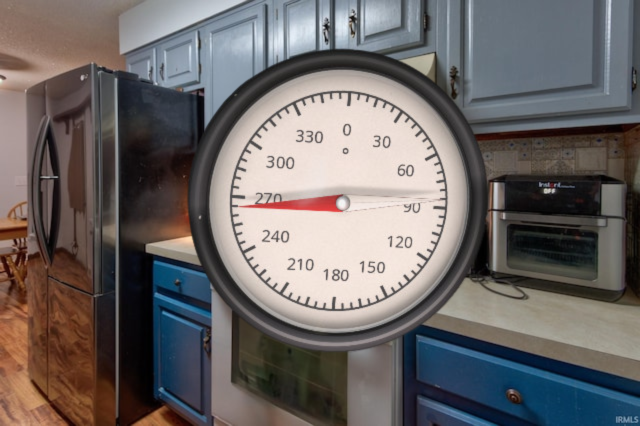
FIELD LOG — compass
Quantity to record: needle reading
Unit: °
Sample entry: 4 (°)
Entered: 265 (°)
